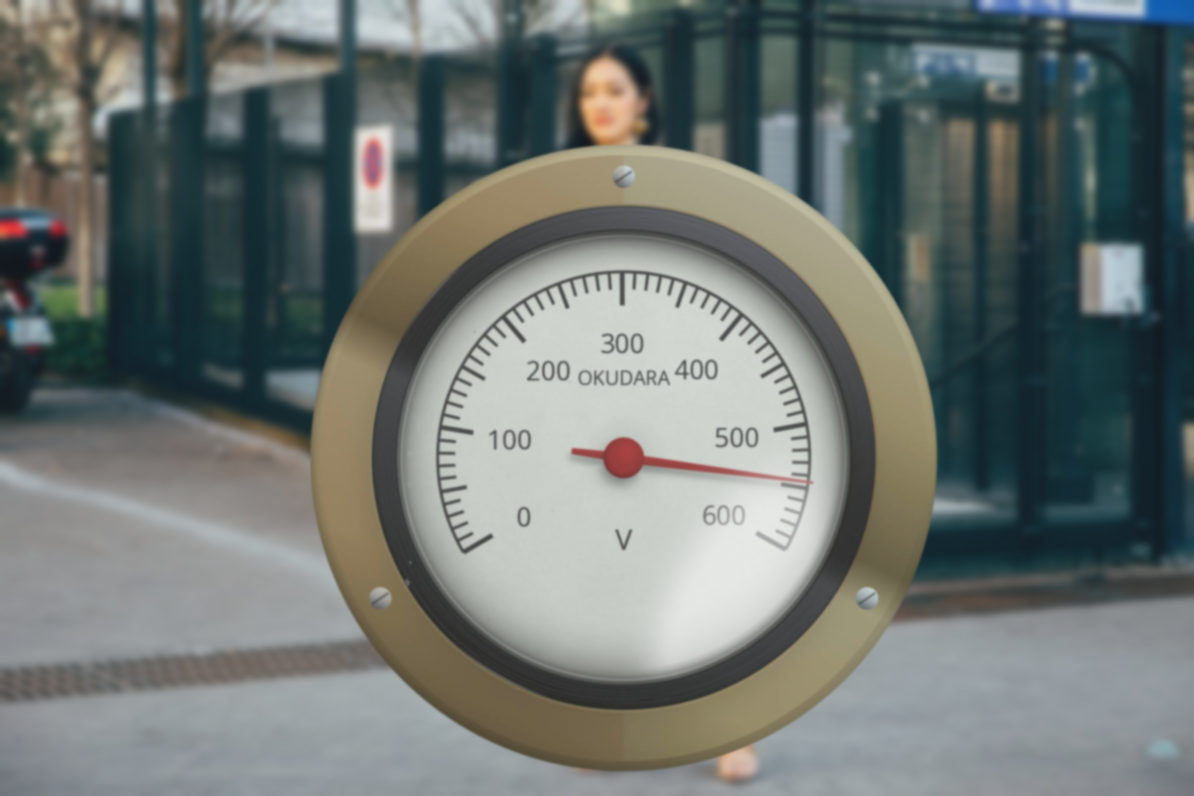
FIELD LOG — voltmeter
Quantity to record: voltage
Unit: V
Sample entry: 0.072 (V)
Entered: 545 (V)
